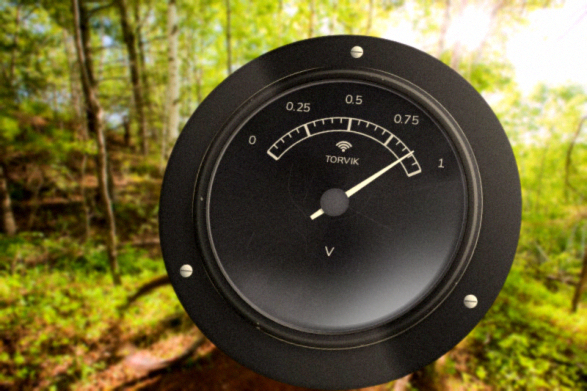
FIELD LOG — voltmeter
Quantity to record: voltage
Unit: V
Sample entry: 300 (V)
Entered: 0.9 (V)
